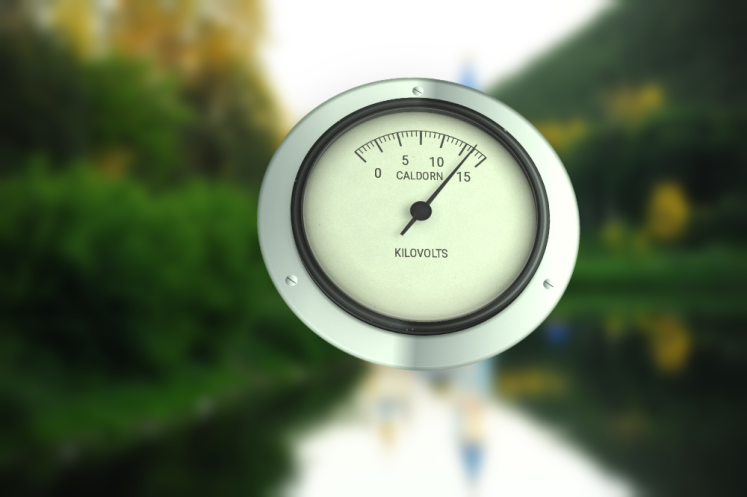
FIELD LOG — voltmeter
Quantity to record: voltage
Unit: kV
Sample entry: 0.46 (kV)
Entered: 13.5 (kV)
